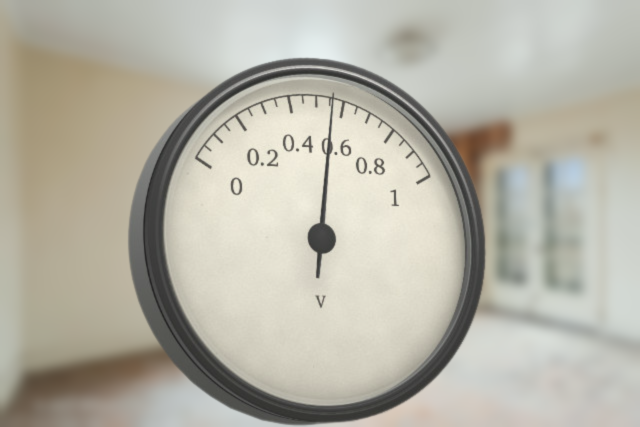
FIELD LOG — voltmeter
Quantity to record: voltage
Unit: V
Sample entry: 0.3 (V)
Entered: 0.55 (V)
